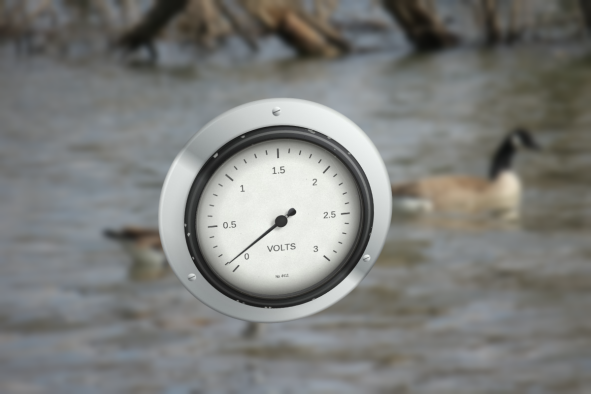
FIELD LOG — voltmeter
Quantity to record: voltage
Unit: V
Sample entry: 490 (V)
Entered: 0.1 (V)
